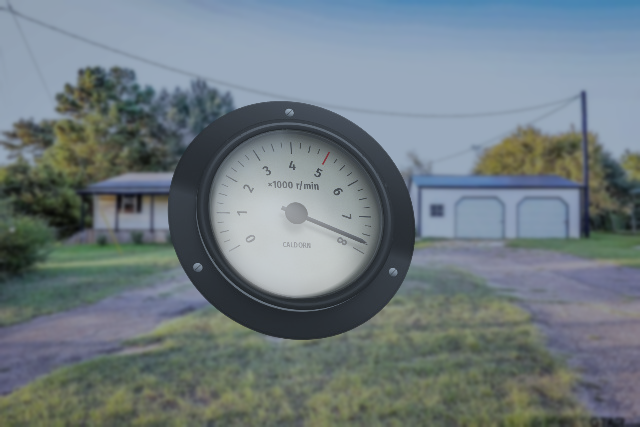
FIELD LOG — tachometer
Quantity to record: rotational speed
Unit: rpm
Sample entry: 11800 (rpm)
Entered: 7750 (rpm)
